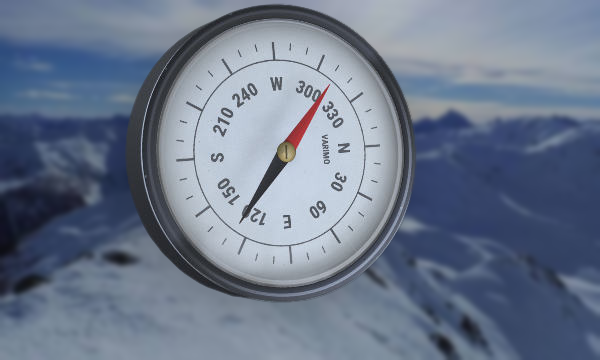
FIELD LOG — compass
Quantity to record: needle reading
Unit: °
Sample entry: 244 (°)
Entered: 310 (°)
